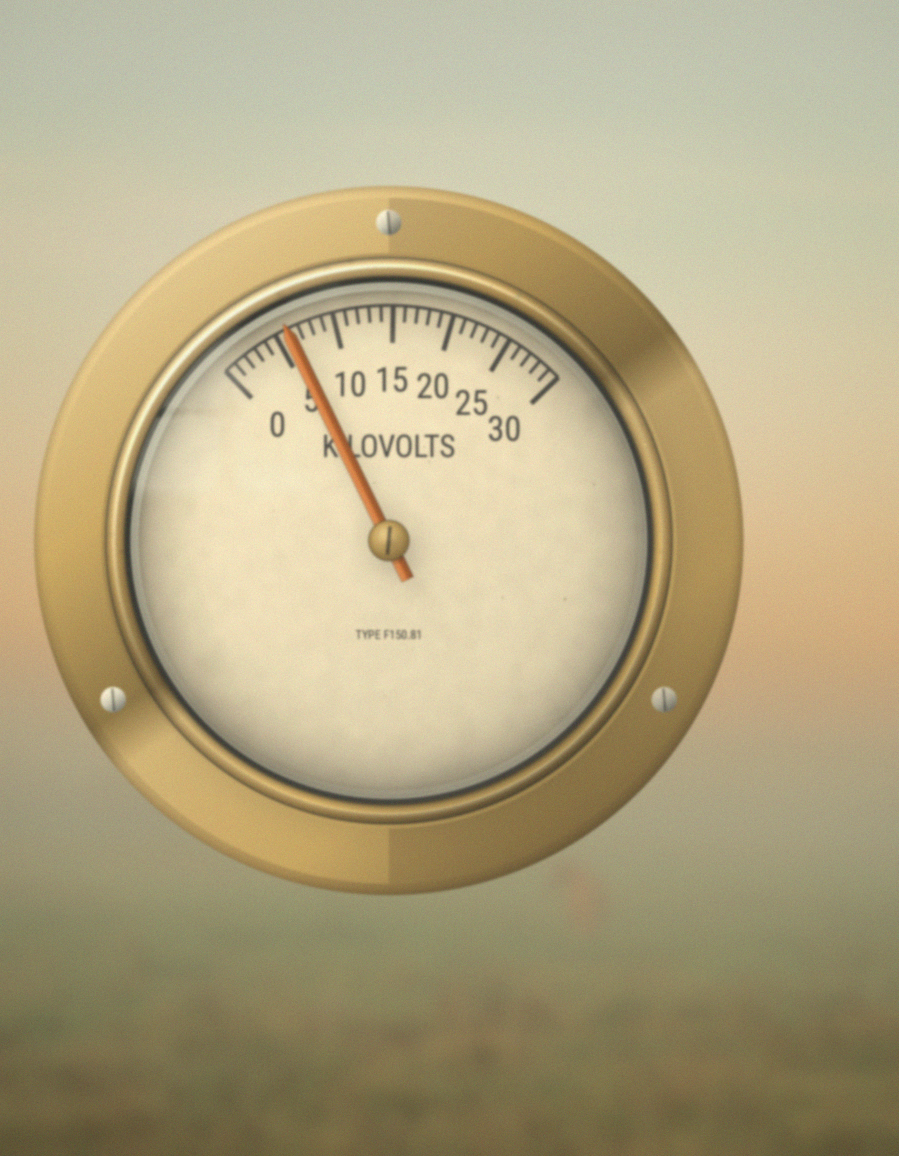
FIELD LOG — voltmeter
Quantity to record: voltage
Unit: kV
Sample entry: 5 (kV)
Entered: 6 (kV)
